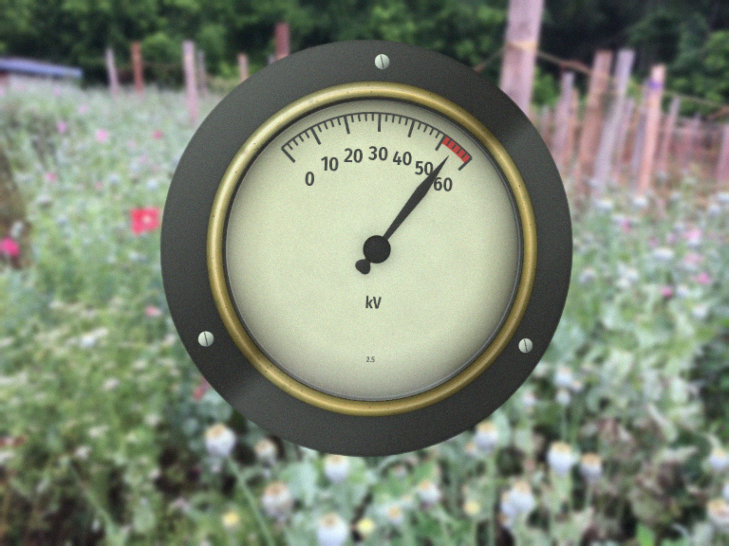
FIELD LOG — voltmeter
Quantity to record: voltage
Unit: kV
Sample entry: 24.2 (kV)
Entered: 54 (kV)
